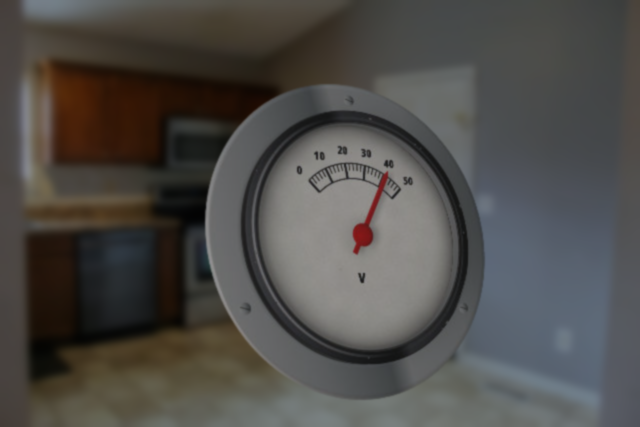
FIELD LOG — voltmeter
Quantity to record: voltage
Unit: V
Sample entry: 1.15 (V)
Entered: 40 (V)
